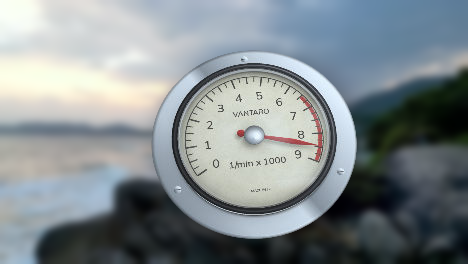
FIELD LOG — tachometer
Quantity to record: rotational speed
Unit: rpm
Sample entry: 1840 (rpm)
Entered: 8500 (rpm)
